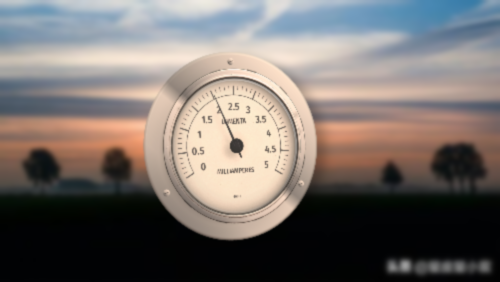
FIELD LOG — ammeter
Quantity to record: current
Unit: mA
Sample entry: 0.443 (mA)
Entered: 2 (mA)
